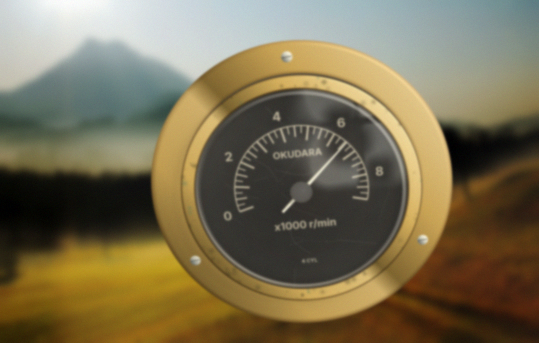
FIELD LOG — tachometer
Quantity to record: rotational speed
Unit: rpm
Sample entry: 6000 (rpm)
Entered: 6500 (rpm)
